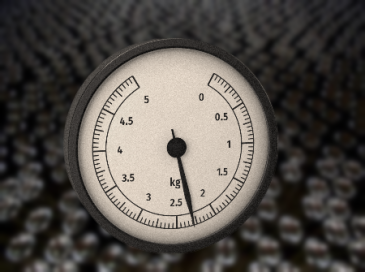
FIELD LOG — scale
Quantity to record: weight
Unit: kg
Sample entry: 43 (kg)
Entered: 2.3 (kg)
